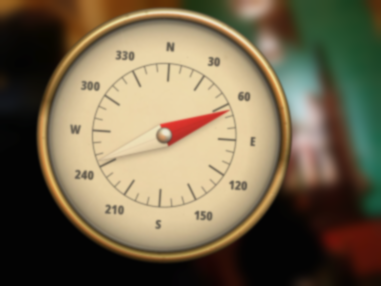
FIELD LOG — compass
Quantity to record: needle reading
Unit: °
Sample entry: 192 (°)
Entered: 65 (°)
